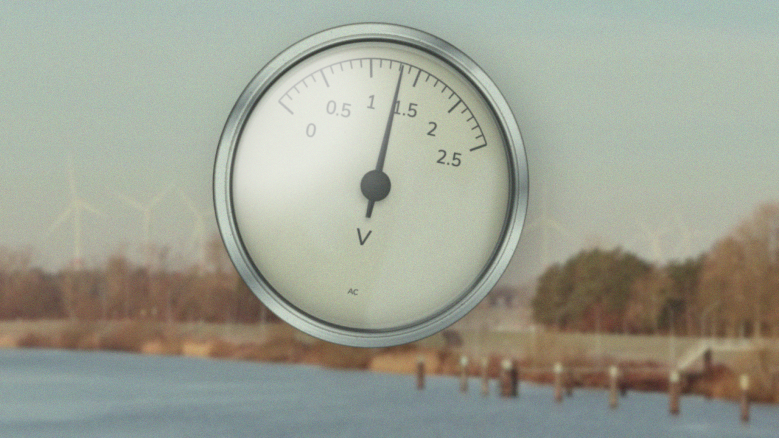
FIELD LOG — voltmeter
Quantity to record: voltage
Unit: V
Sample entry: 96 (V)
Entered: 1.3 (V)
